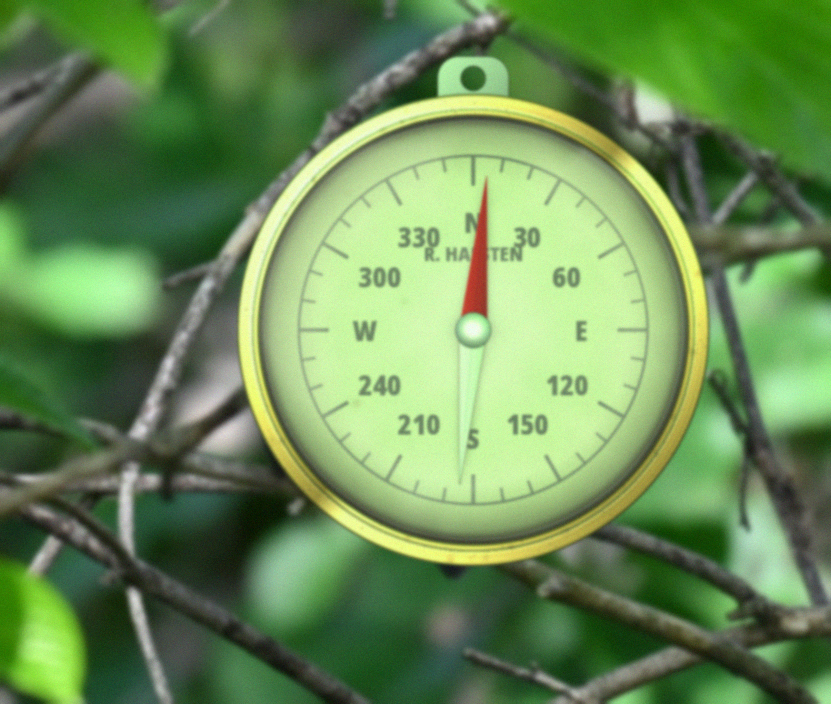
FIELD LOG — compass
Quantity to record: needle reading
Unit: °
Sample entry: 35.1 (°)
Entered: 5 (°)
